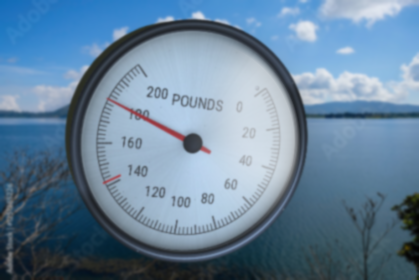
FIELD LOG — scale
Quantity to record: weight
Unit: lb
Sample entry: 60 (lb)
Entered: 180 (lb)
